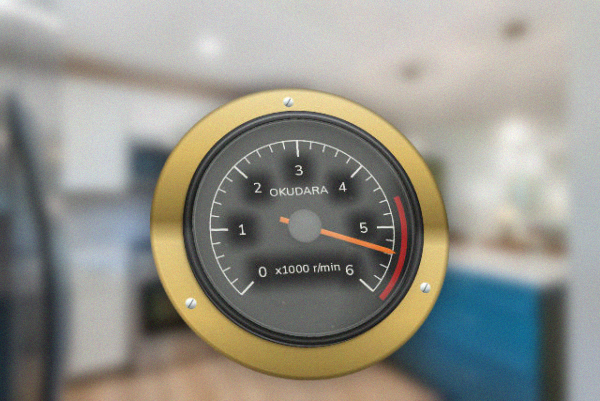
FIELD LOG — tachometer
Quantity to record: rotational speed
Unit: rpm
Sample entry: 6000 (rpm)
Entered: 5400 (rpm)
